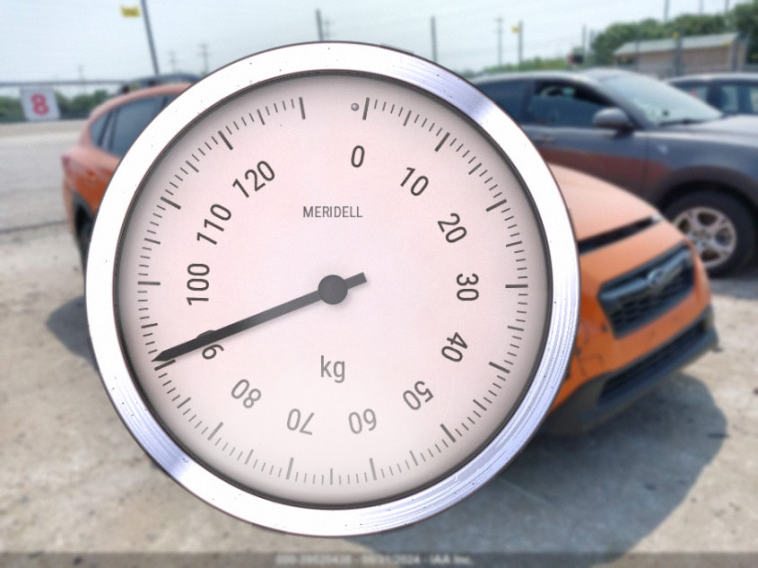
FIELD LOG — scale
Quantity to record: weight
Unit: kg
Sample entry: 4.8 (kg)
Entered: 91 (kg)
